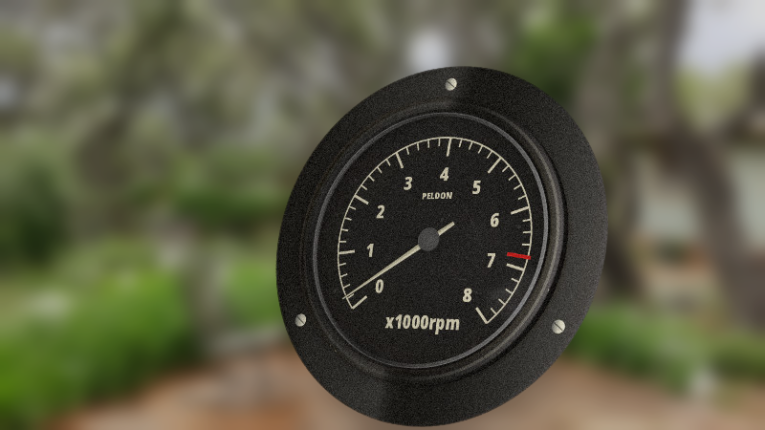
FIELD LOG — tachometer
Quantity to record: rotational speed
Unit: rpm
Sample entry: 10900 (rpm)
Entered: 200 (rpm)
